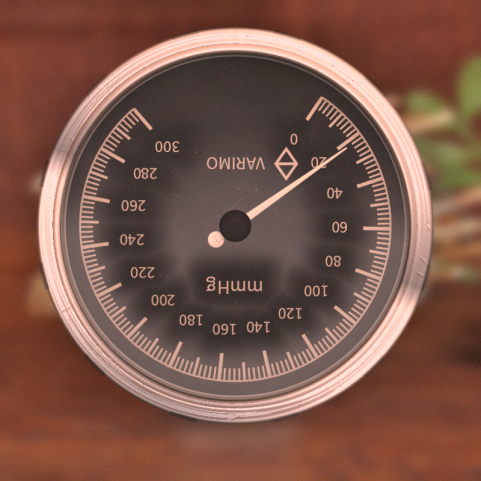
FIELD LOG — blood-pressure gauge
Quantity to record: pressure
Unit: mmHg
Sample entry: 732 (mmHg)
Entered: 22 (mmHg)
